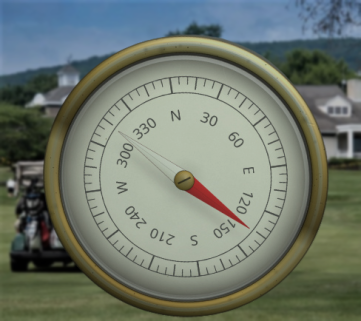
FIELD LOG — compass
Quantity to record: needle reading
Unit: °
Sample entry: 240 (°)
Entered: 135 (°)
